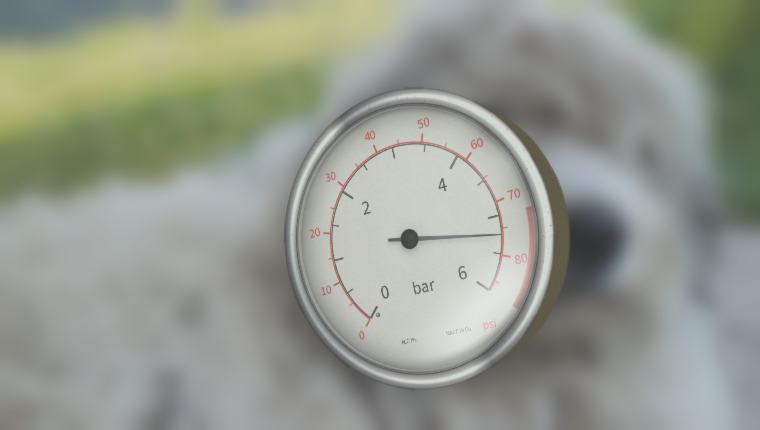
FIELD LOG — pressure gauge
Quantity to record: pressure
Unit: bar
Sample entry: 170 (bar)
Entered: 5.25 (bar)
